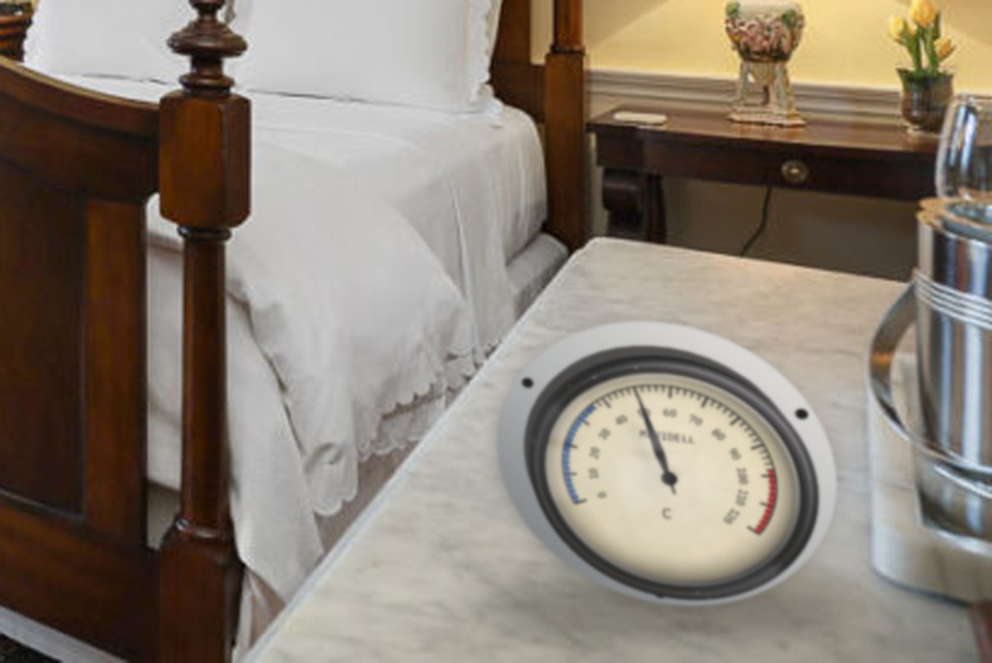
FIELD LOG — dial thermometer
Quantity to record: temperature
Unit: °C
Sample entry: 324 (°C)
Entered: 50 (°C)
